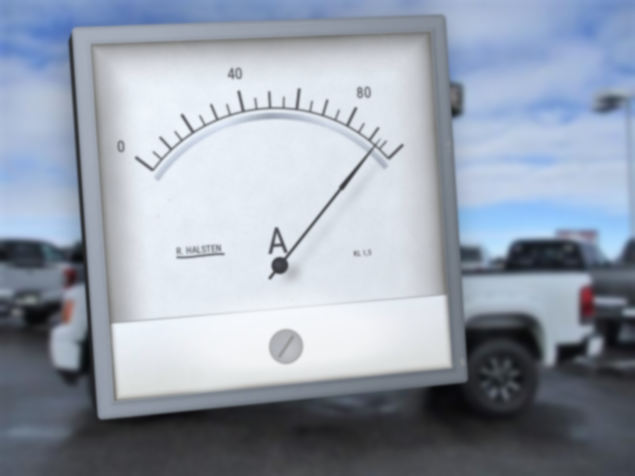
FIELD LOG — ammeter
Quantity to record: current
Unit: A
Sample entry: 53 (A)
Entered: 92.5 (A)
